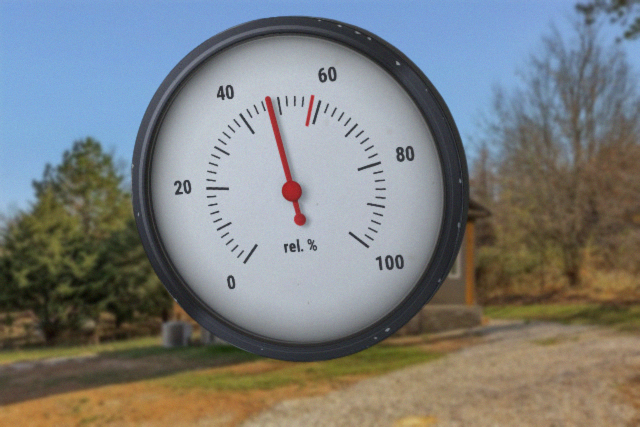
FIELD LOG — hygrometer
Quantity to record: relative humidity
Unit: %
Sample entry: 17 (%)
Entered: 48 (%)
